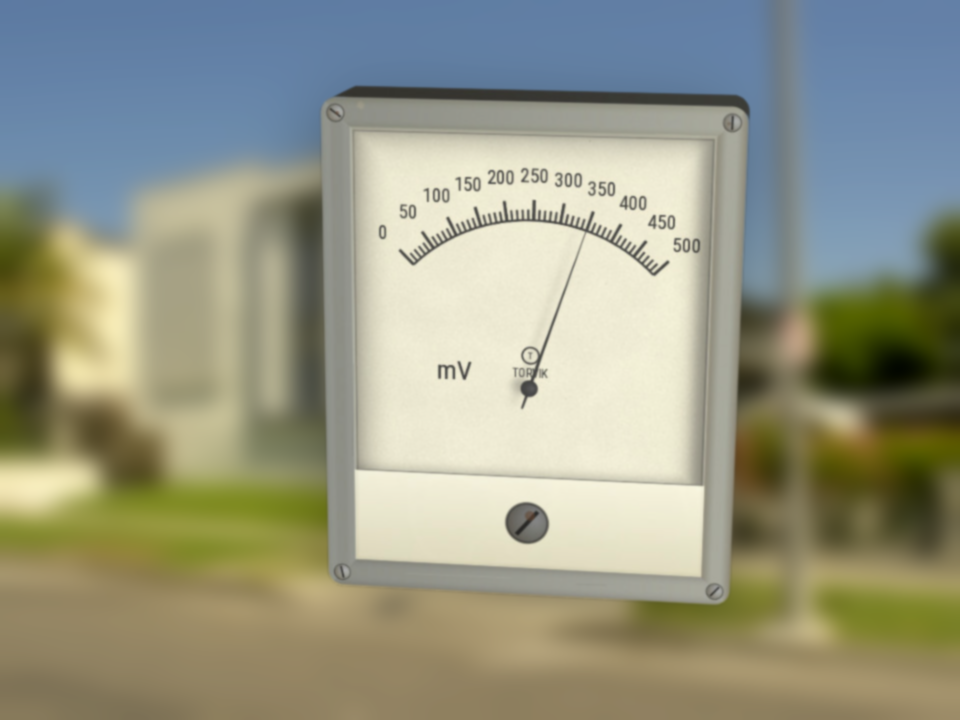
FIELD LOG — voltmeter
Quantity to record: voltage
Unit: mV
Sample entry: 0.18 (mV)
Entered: 350 (mV)
